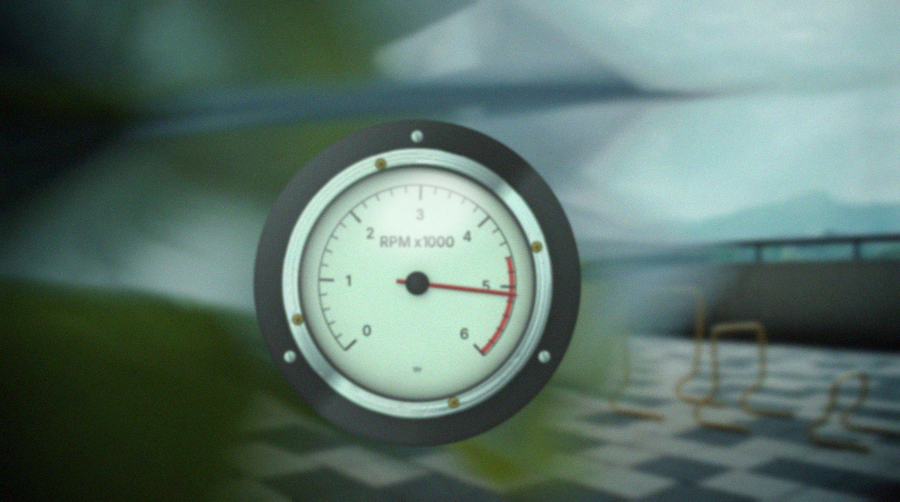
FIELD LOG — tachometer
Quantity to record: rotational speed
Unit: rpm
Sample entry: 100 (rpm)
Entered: 5100 (rpm)
